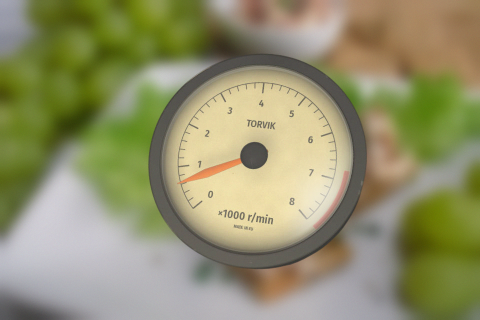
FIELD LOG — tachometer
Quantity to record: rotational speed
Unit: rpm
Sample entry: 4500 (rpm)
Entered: 600 (rpm)
